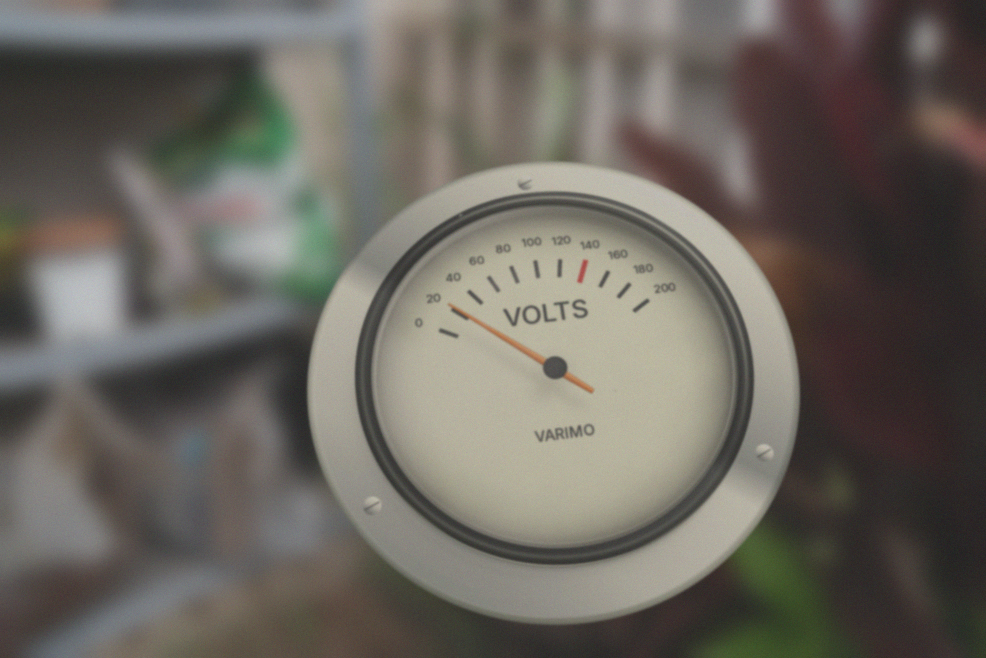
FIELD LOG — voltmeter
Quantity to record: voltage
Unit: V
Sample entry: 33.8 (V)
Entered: 20 (V)
